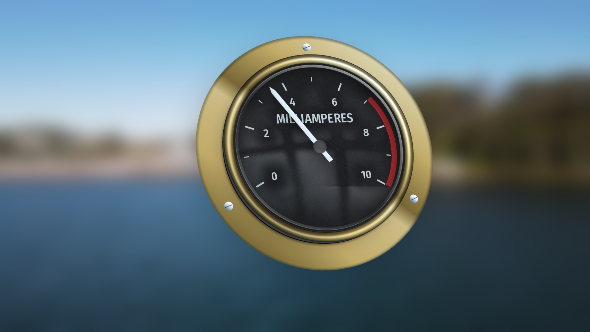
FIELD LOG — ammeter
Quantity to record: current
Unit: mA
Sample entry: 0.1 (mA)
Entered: 3.5 (mA)
